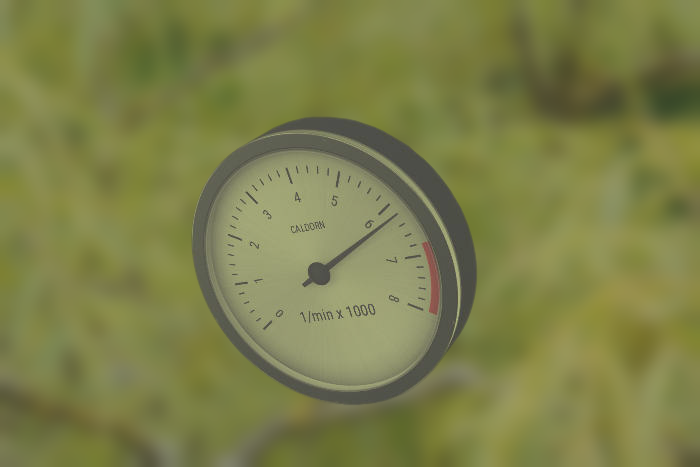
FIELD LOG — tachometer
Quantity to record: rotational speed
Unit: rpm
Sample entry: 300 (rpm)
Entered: 6200 (rpm)
